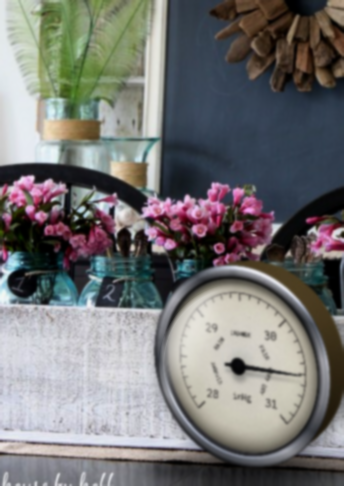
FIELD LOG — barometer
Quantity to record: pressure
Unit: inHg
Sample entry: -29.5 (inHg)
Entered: 30.5 (inHg)
